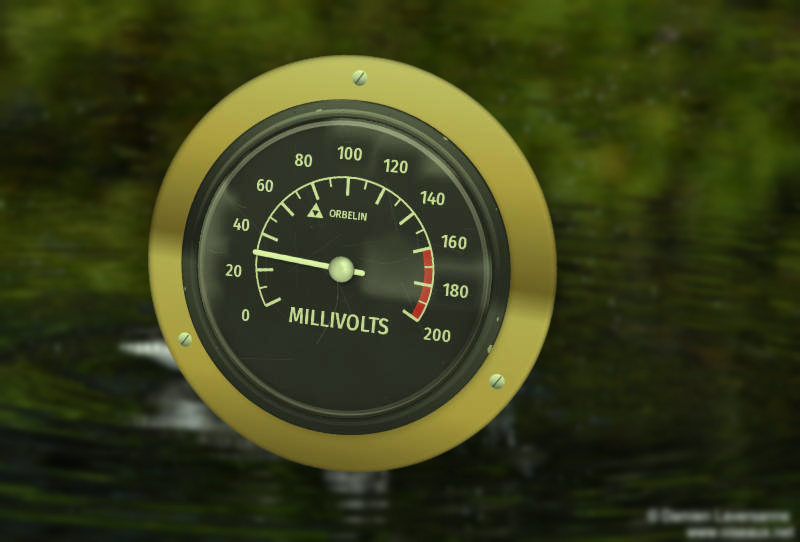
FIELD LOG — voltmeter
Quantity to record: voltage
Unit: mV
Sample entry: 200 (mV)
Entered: 30 (mV)
